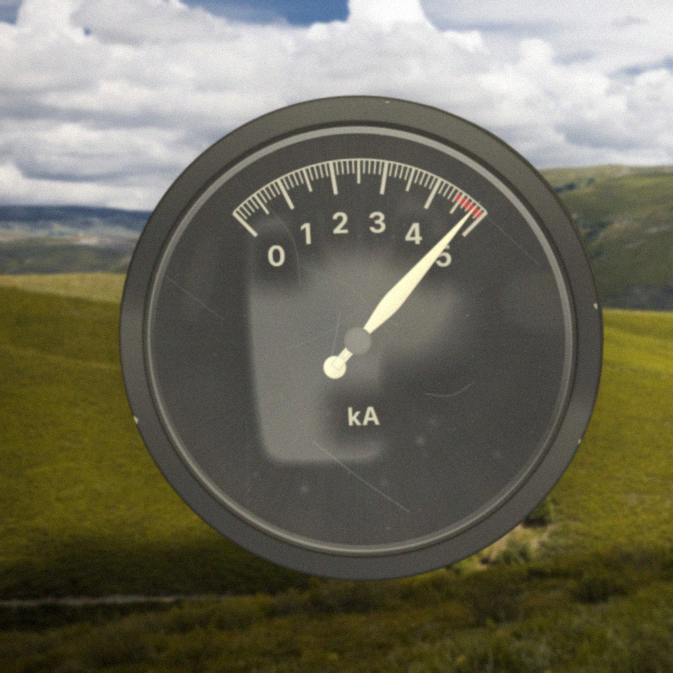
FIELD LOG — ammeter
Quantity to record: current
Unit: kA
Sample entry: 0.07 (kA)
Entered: 4.8 (kA)
